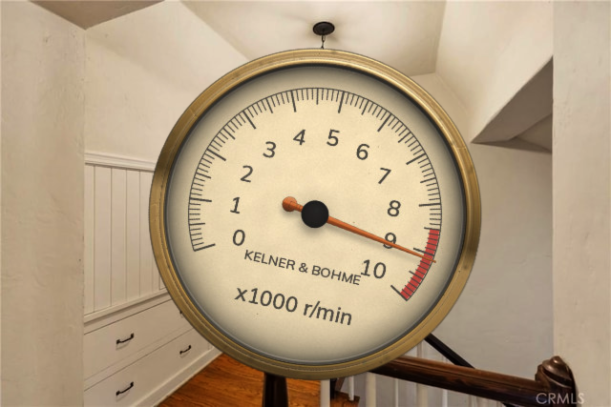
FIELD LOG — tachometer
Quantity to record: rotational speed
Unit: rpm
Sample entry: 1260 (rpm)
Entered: 9100 (rpm)
